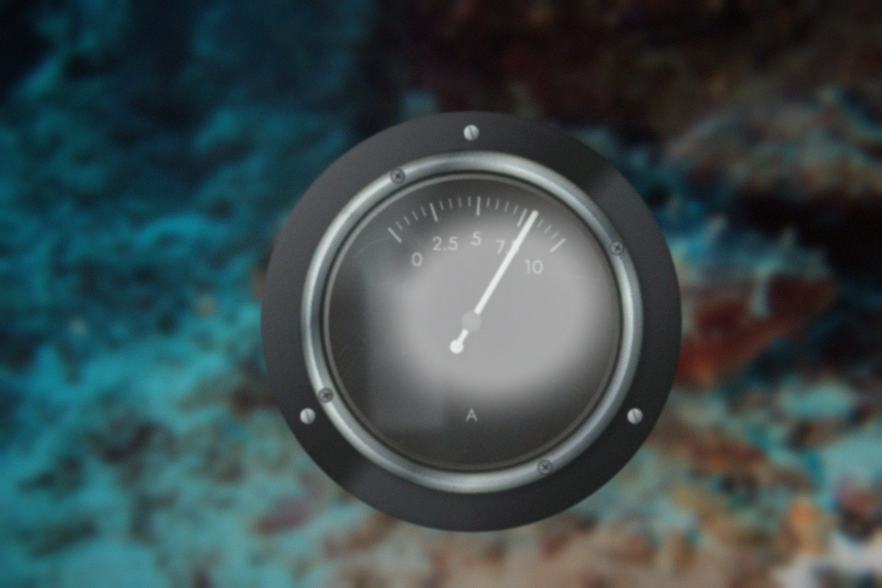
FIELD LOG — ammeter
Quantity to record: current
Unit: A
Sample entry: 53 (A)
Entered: 8 (A)
